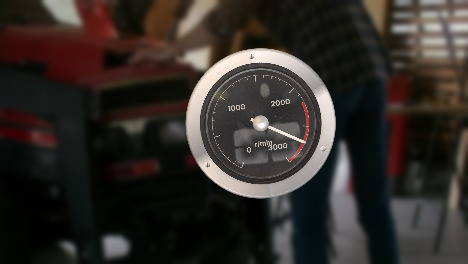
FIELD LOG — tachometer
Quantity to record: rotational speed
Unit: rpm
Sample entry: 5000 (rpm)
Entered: 2700 (rpm)
